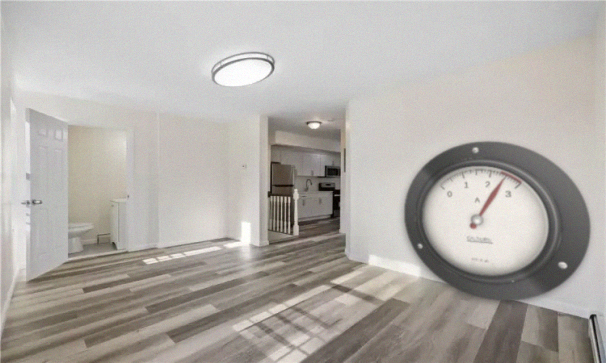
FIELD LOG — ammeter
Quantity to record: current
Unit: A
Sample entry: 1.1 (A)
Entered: 2.5 (A)
